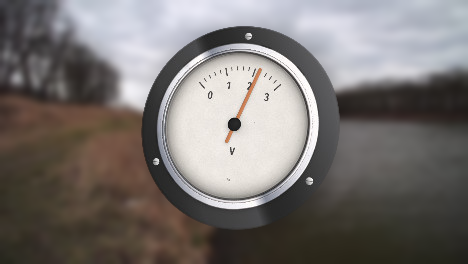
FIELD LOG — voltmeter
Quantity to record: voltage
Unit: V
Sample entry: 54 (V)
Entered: 2.2 (V)
